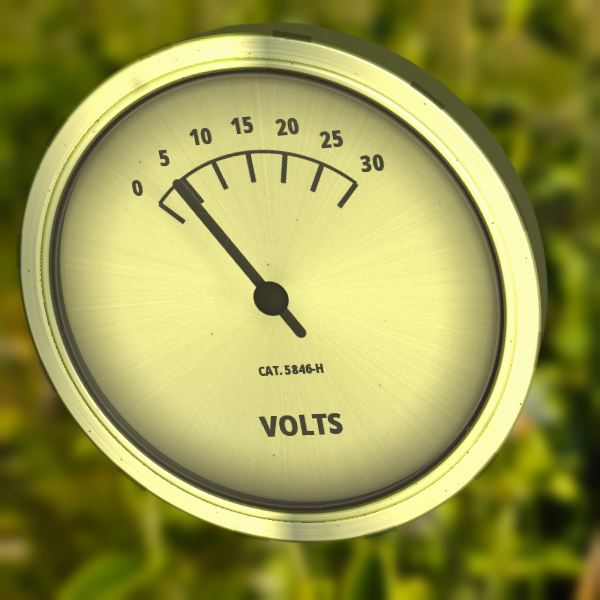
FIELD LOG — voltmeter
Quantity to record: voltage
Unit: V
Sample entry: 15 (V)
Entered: 5 (V)
